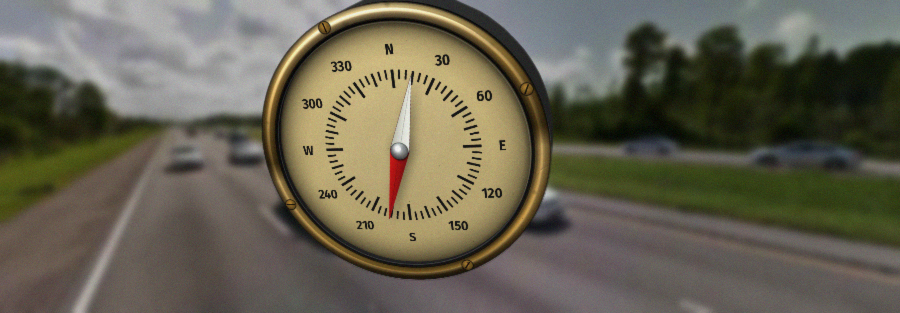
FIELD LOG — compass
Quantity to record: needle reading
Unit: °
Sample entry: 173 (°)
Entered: 195 (°)
